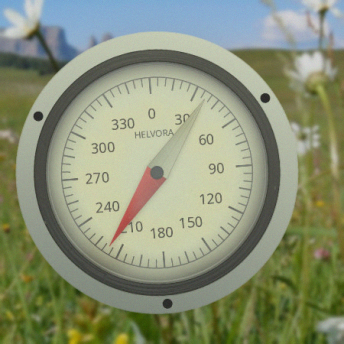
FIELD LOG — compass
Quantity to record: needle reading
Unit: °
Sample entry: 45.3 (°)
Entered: 217.5 (°)
